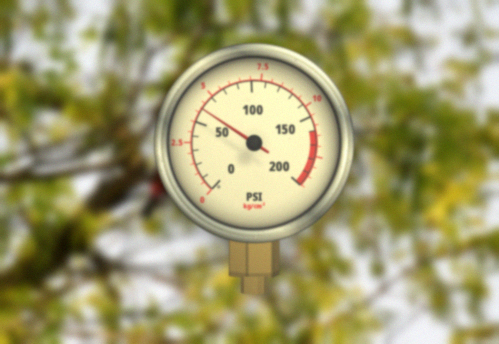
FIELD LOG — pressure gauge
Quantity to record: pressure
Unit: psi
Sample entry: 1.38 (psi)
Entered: 60 (psi)
